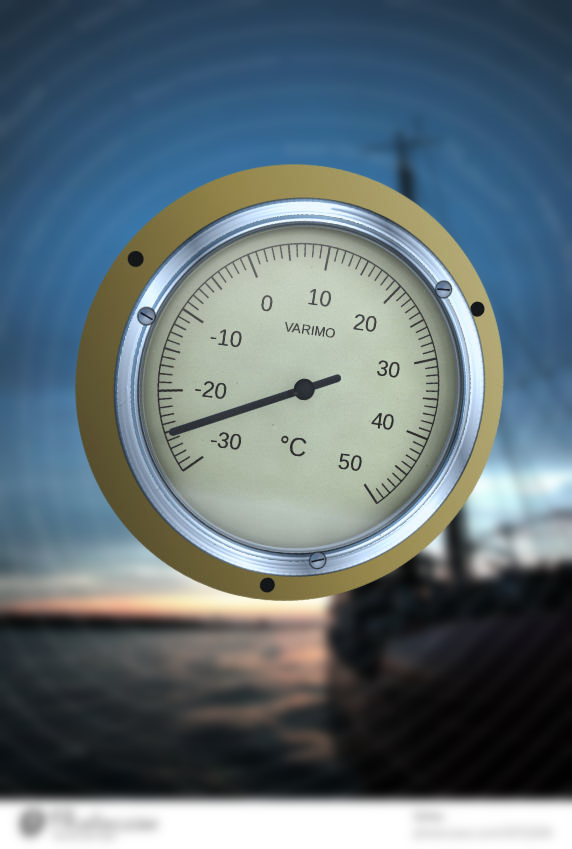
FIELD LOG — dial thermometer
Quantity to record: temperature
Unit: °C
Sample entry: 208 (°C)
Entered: -25 (°C)
